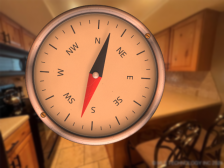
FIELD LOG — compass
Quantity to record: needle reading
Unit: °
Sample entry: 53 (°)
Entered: 195 (°)
